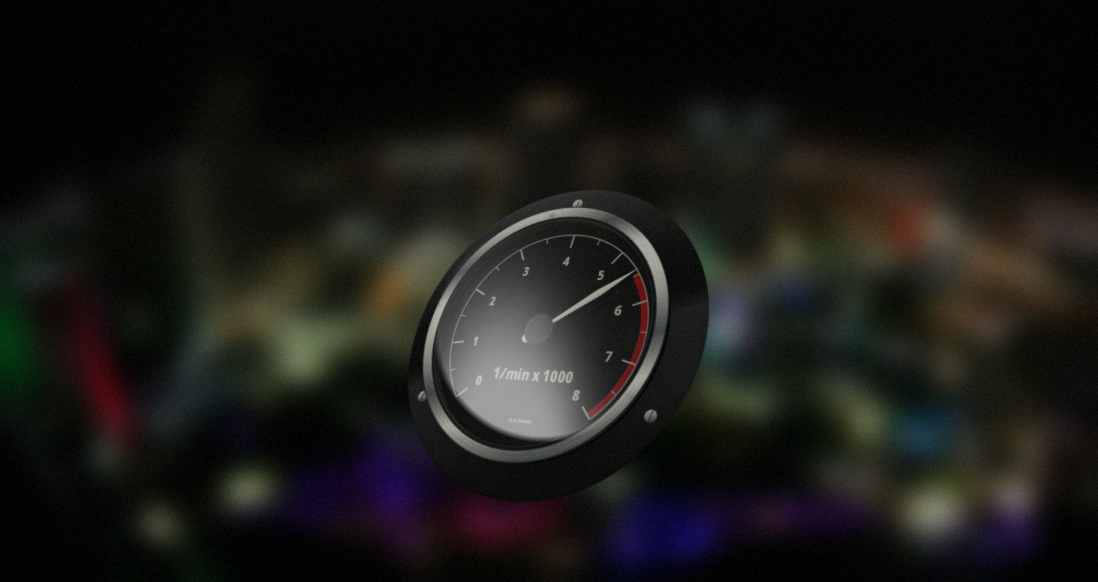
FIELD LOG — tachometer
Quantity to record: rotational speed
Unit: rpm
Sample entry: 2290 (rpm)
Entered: 5500 (rpm)
